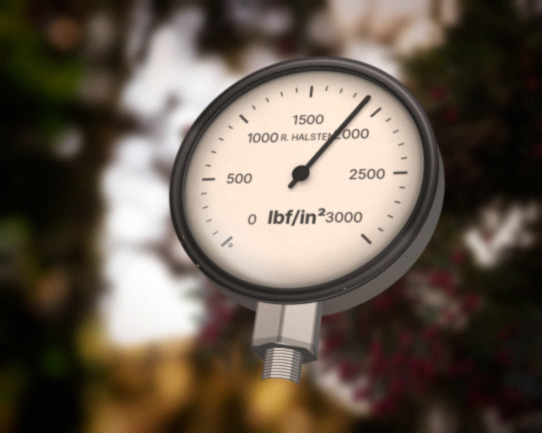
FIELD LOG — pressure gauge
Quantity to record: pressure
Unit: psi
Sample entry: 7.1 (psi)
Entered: 1900 (psi)
